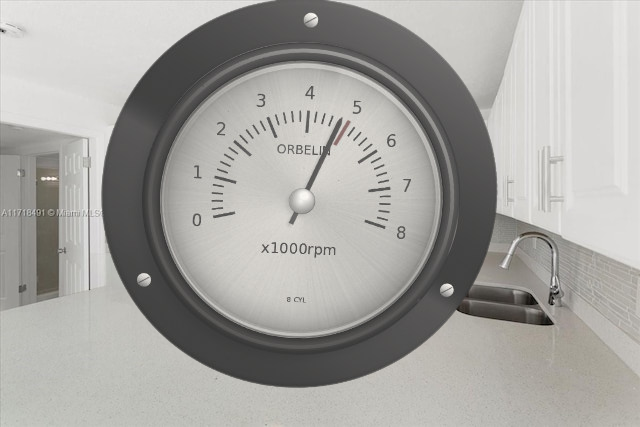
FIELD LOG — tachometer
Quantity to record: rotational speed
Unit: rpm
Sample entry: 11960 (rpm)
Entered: 4800 (rpm)
